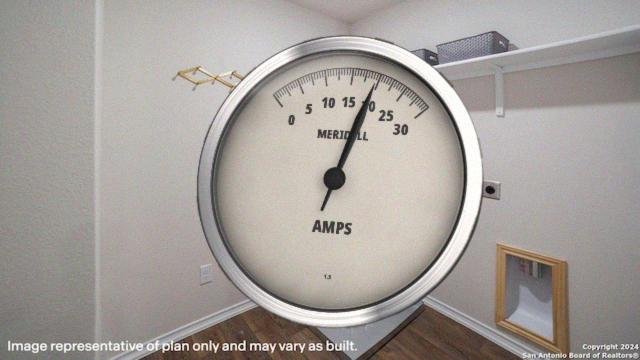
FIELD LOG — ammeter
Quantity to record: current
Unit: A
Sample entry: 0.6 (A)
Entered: 20 (A)
